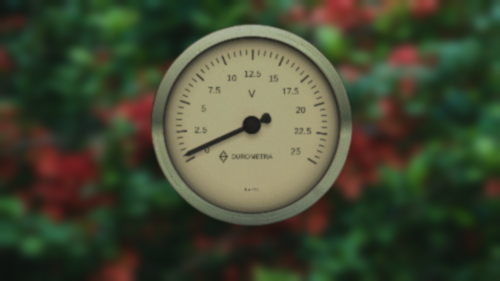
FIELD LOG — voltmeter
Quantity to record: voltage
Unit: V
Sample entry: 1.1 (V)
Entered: 0.5 (V)
